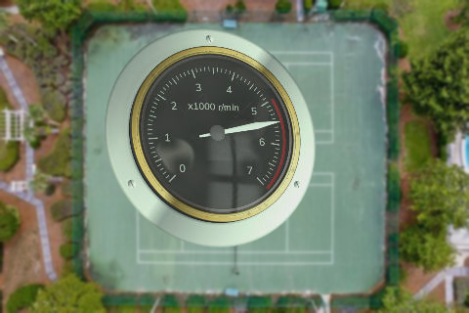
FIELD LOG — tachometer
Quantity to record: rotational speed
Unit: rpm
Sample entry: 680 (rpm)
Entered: 5500 (rpm)
